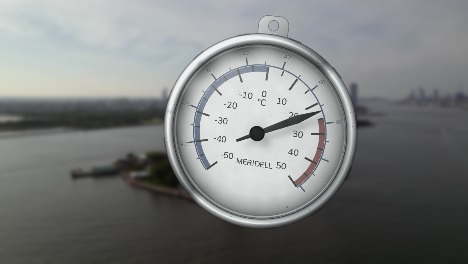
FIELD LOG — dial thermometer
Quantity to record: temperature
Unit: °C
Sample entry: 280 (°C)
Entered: 22.5 (°C)
